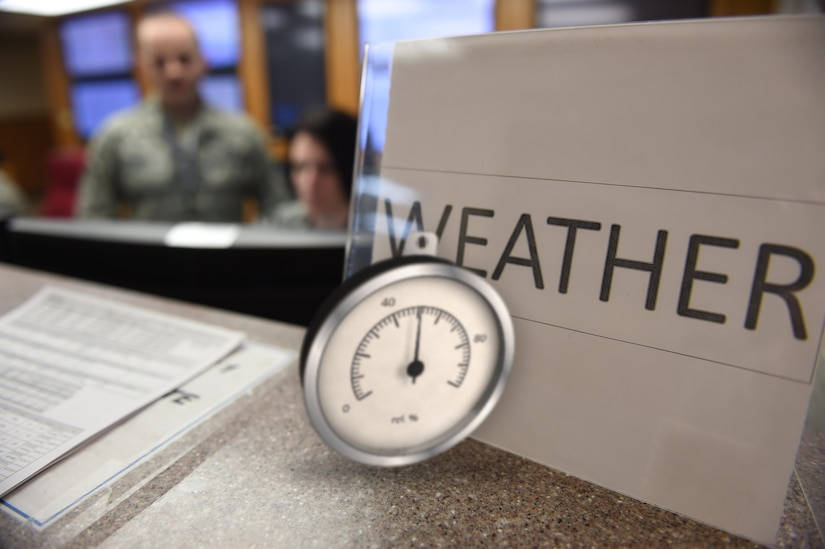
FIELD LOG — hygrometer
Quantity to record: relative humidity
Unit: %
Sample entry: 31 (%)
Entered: 50 (%)
